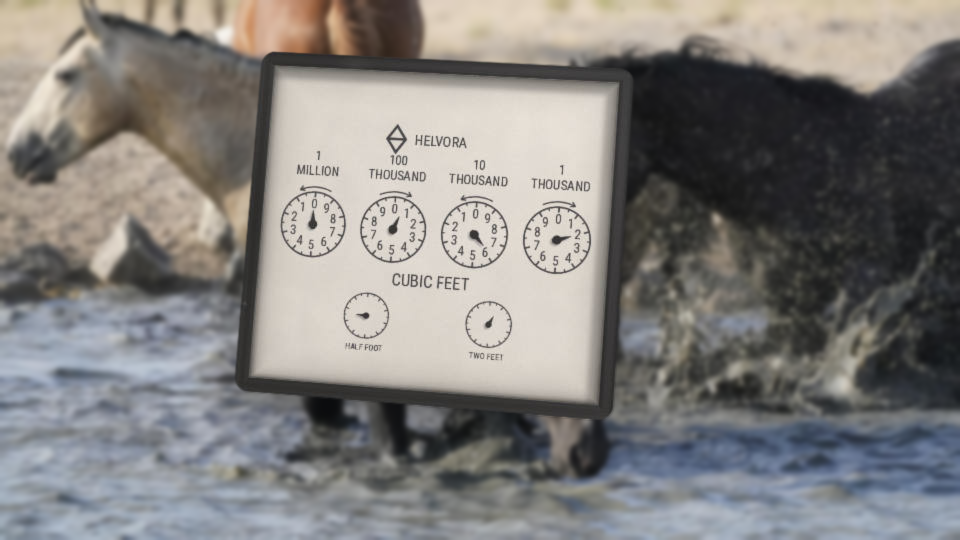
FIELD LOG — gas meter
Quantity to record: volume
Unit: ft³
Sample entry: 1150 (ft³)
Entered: 6200 (ft³)
